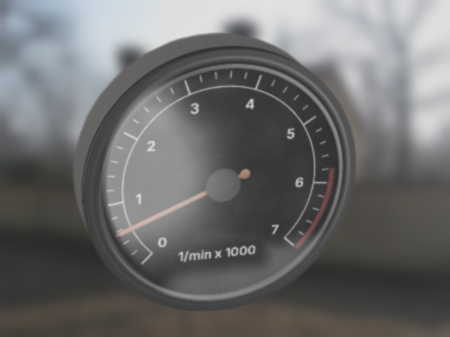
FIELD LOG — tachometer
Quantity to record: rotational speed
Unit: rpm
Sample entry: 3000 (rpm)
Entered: 600 (rpm)
